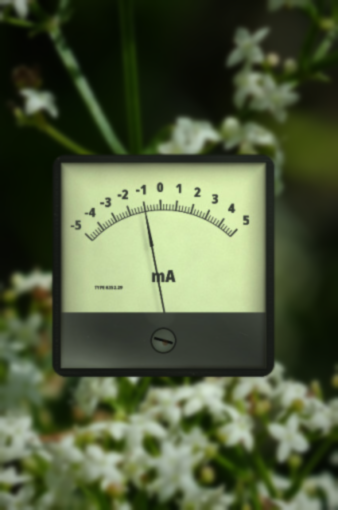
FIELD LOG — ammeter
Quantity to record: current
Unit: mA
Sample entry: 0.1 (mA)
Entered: -1 (mA)
